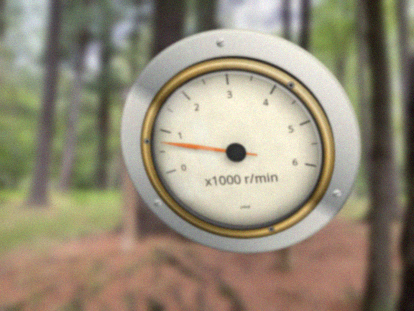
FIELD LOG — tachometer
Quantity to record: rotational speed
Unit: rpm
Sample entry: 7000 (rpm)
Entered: 750 (rpm)
